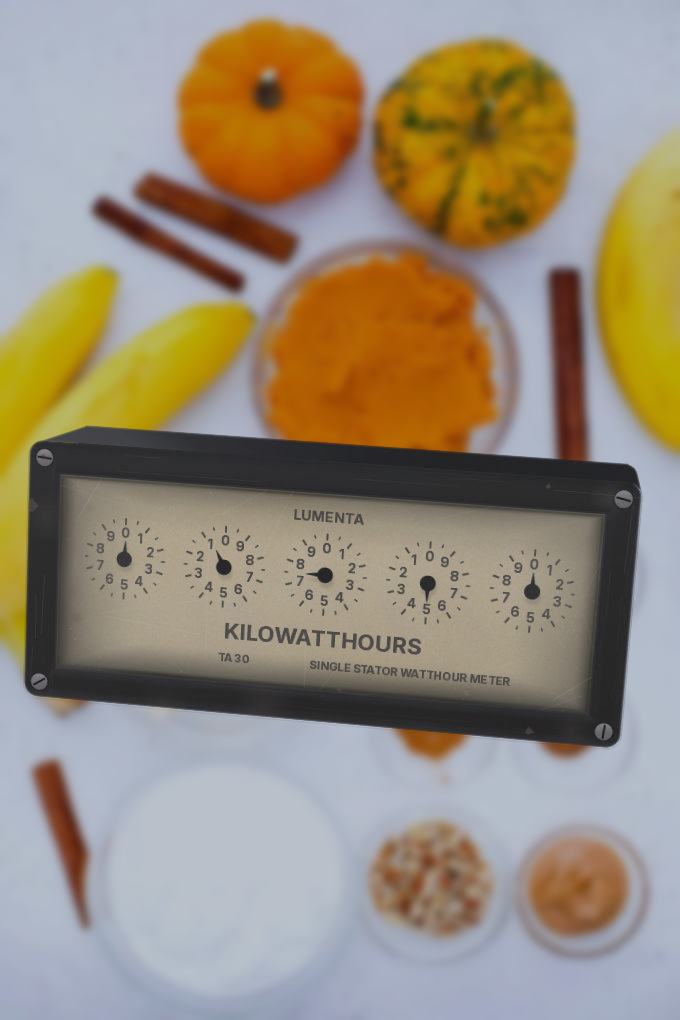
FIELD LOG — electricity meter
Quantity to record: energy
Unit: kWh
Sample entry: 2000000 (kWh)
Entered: 750 (kWh)
